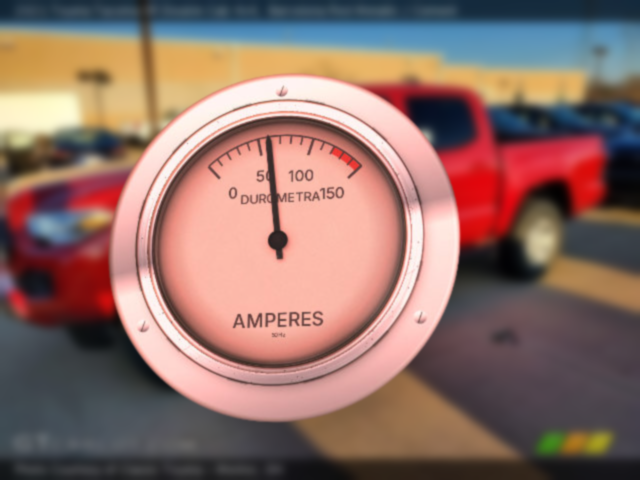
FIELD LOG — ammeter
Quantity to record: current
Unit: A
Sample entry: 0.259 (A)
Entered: 60 (A)
